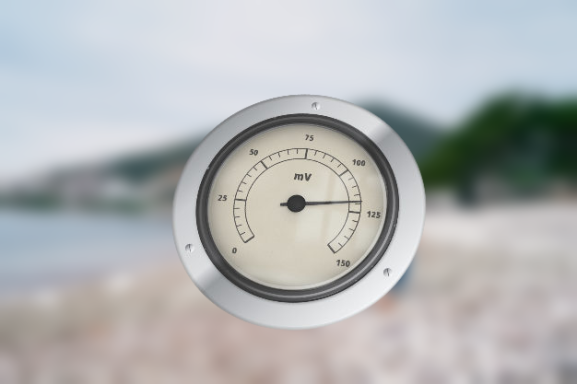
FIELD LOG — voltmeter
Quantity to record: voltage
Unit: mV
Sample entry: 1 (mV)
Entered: 120 (mV)
